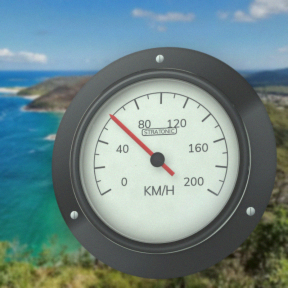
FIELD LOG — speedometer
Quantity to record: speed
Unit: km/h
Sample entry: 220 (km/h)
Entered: 60 (km/h)
